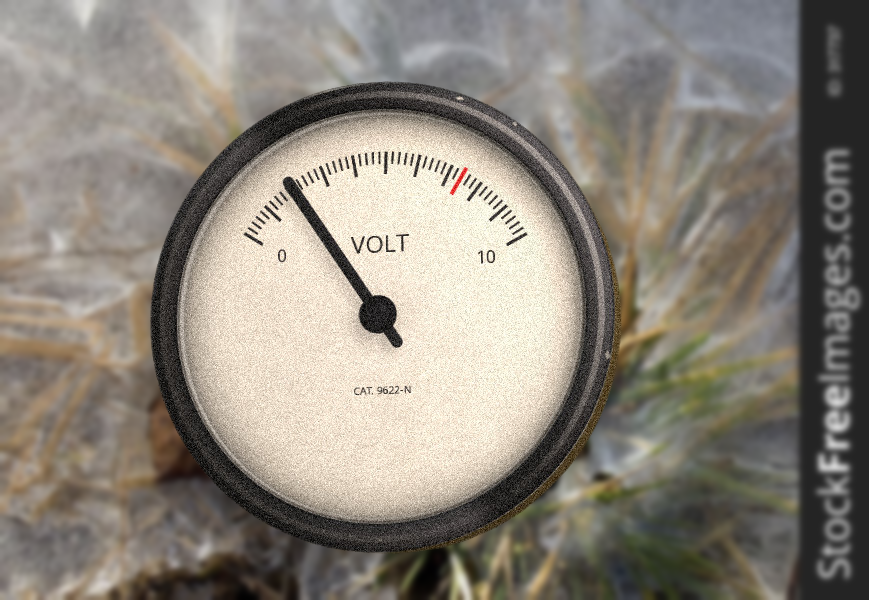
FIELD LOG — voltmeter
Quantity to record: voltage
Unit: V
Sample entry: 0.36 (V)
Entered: 2 (V)
